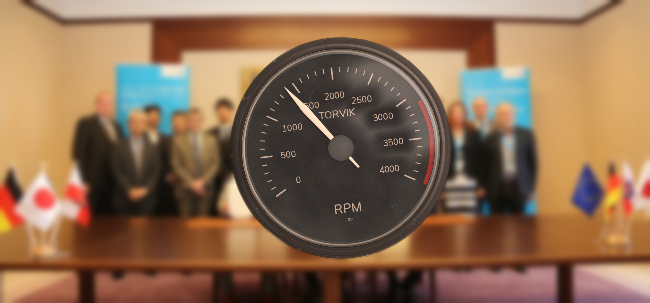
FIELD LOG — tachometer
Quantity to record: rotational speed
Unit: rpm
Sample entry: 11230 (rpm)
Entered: 1400 (rpm)
